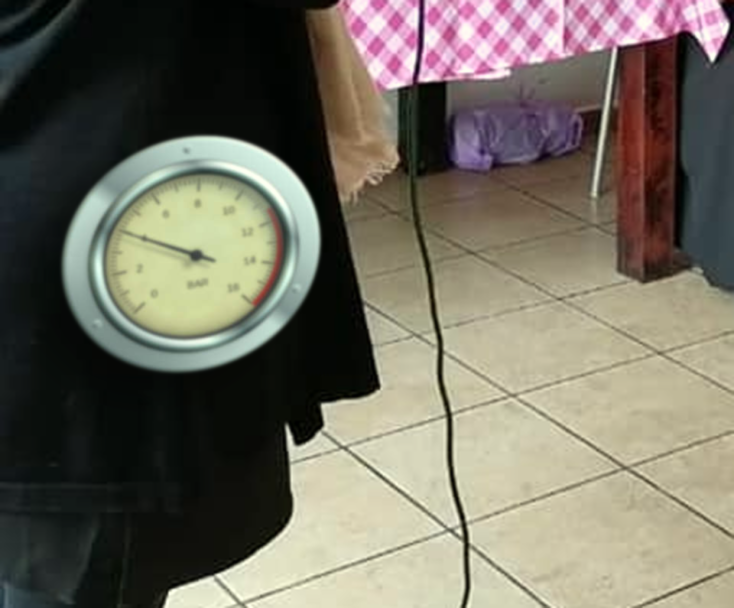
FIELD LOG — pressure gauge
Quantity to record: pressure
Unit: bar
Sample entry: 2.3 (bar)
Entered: 4 (bar)
